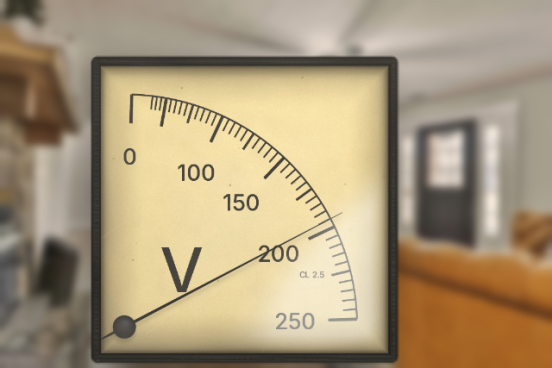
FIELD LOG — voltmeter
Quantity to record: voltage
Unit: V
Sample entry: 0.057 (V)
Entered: 195 (V)
